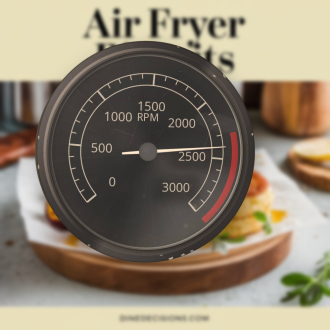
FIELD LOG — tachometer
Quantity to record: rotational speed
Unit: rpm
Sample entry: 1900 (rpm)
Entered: 2400 (rpm)
